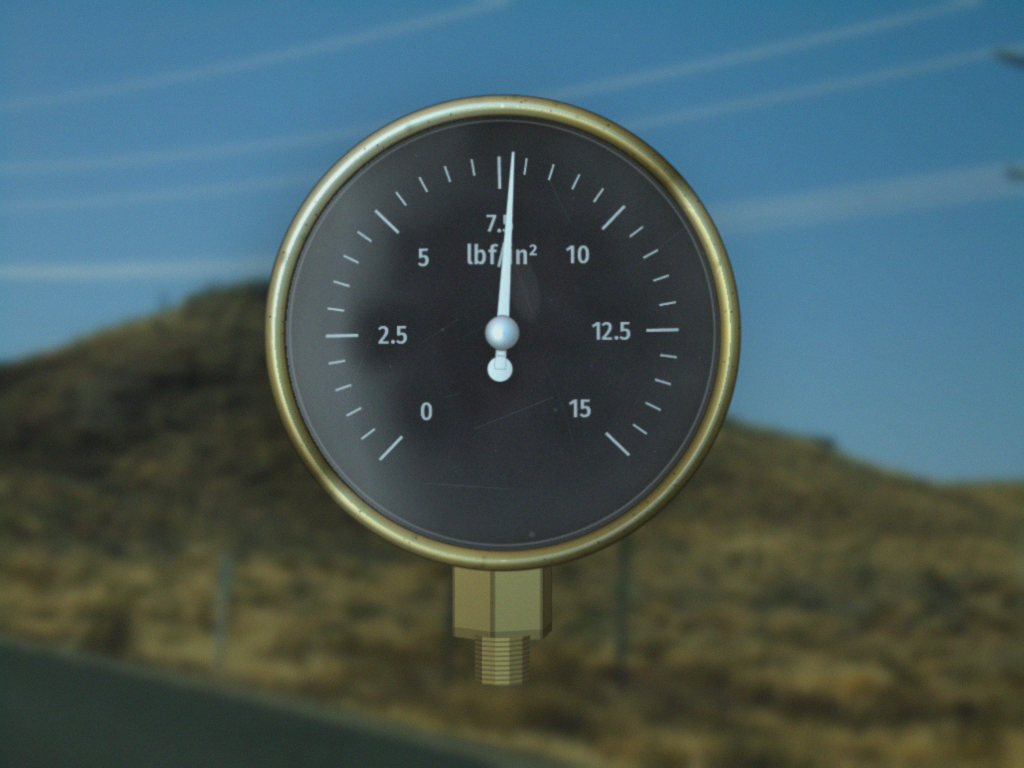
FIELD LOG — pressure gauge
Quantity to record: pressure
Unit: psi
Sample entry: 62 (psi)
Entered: 7.75 (psi)
